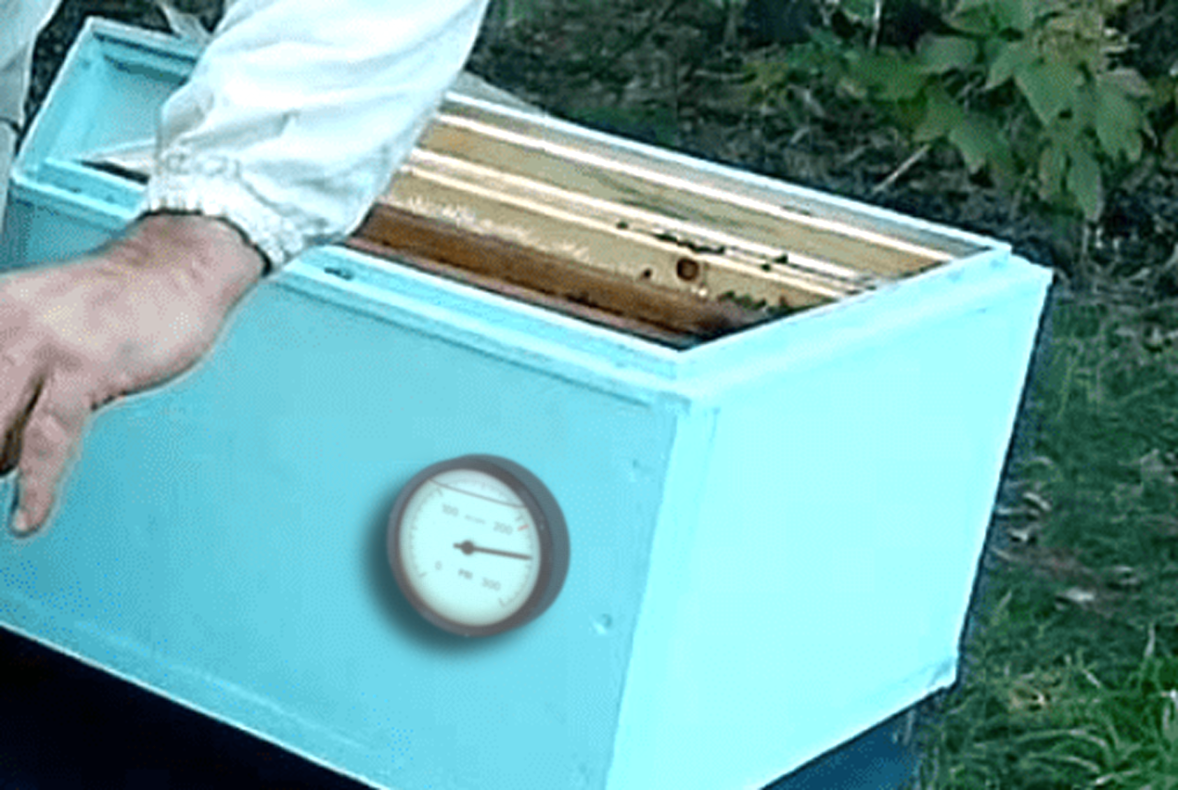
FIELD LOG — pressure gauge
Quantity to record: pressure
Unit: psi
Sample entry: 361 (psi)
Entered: 240 (psi)
